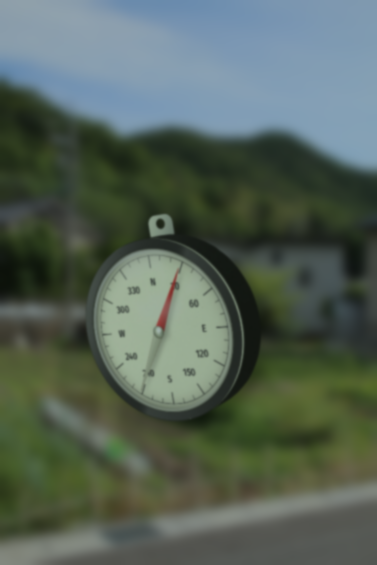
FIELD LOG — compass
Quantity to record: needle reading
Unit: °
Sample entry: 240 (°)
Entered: 30 (°)
